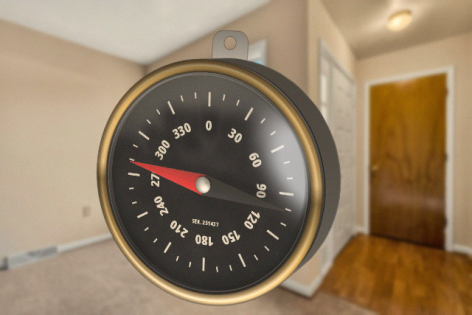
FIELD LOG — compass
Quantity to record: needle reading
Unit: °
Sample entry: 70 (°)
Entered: 280 (°)
